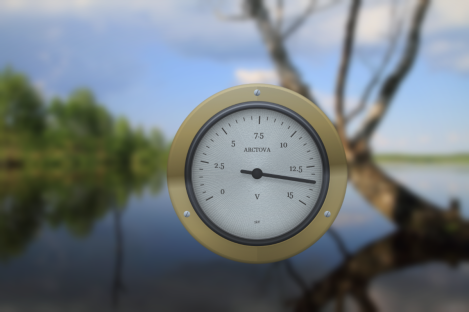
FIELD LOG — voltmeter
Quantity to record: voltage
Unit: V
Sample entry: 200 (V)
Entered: 13.5 (V)
